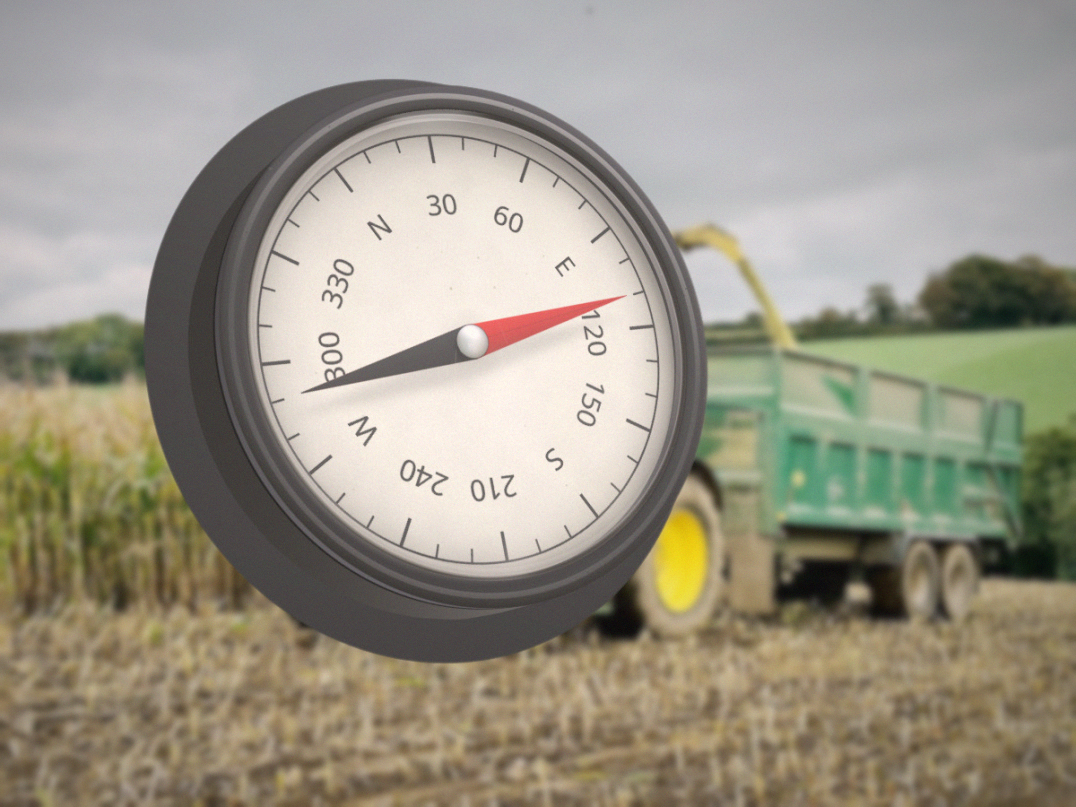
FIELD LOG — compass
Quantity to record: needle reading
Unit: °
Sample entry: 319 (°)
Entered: 110 (°)
